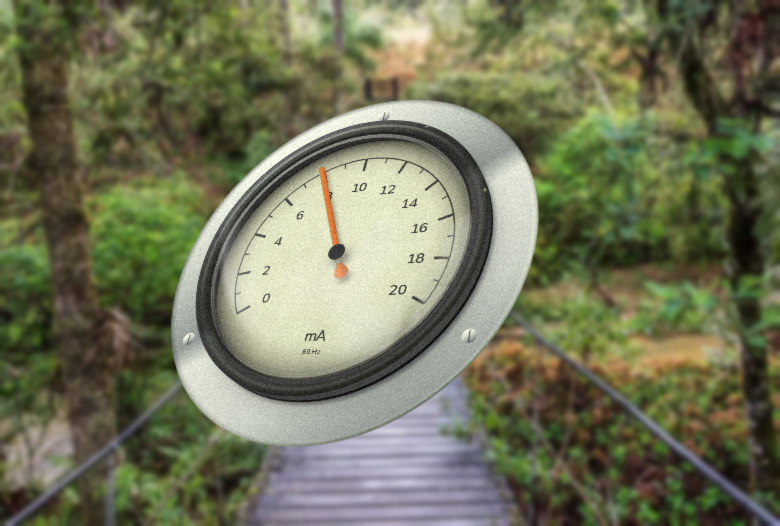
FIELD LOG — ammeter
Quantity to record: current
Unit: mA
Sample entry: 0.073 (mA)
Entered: 8 (mA)
